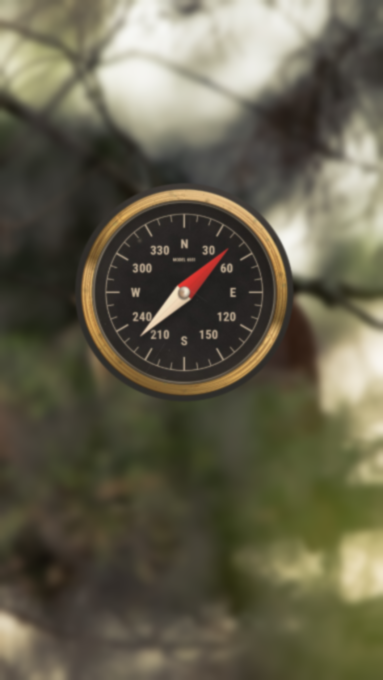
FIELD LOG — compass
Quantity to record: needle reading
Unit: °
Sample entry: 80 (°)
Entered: 45 (°)
